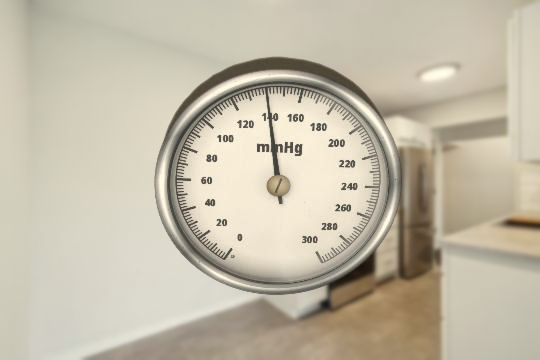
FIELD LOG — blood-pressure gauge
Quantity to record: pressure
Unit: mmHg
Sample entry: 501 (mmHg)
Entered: 140 (mmHg)
